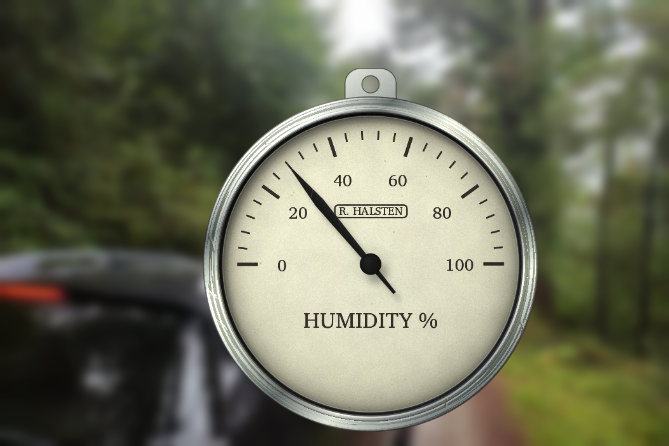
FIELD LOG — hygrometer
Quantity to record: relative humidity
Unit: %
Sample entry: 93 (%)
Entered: 28 (%)
